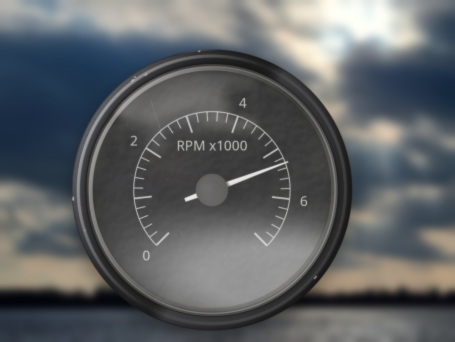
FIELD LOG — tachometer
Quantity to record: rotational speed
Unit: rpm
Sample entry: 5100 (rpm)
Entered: 5300 (rpm)
